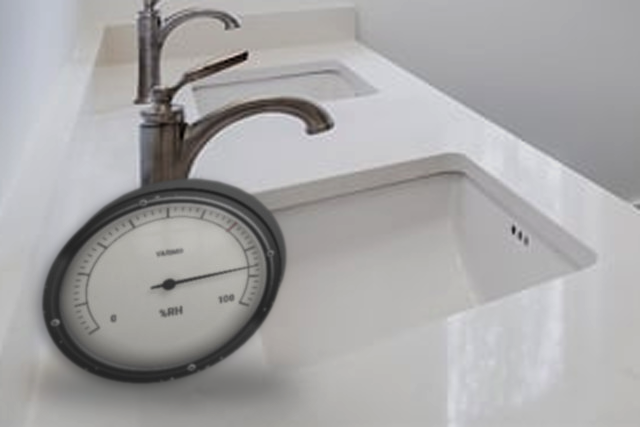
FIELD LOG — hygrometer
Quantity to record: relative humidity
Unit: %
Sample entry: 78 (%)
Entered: 86 (%)
